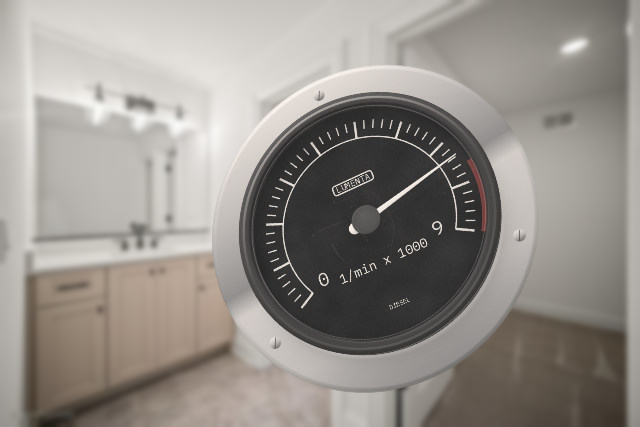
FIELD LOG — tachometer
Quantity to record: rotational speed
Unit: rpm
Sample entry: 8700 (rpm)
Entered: 7400 (rpm)
